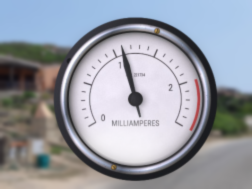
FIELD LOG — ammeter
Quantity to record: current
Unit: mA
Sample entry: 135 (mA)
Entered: 1.1 (mA)
